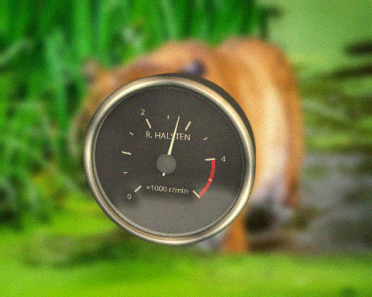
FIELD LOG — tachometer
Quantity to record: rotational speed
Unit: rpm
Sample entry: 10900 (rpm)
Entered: 2750 (rpm)
